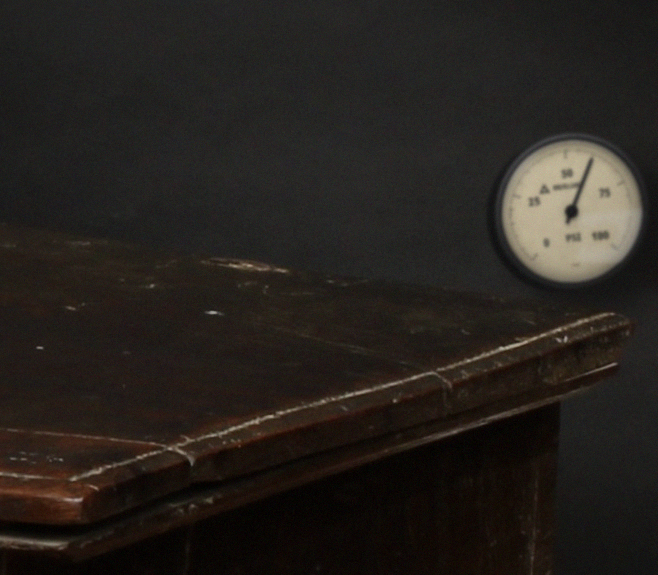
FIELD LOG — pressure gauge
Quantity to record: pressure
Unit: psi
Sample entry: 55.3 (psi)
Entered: 60 (psi)
